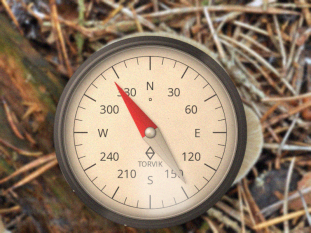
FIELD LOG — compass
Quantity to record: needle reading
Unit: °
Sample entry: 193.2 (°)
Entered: 325 (°)
